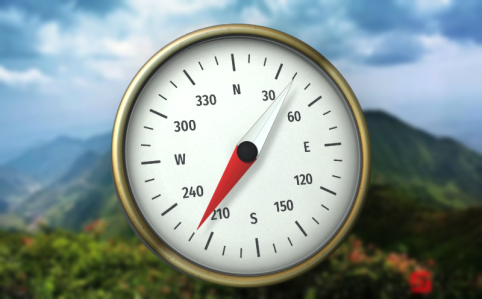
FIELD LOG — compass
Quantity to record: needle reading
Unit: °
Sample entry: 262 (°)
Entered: 220 (°)
